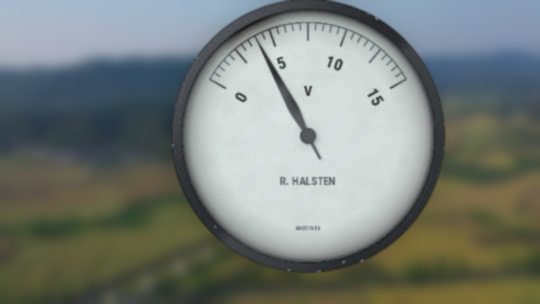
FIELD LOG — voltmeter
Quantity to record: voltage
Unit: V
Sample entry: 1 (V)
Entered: 4 (V)
